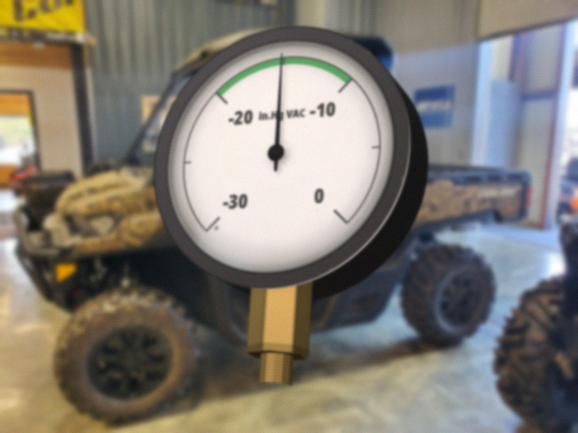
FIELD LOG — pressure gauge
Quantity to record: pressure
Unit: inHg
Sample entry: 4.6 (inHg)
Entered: -15 (inHg)
